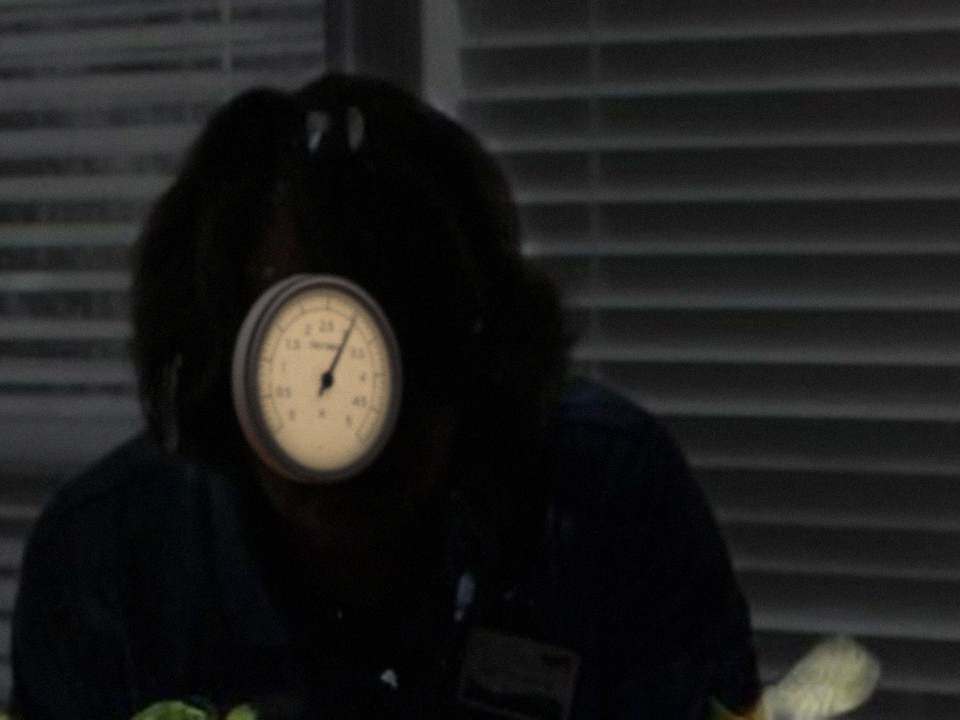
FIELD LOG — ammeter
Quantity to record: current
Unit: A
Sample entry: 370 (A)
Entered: 3 (A)
